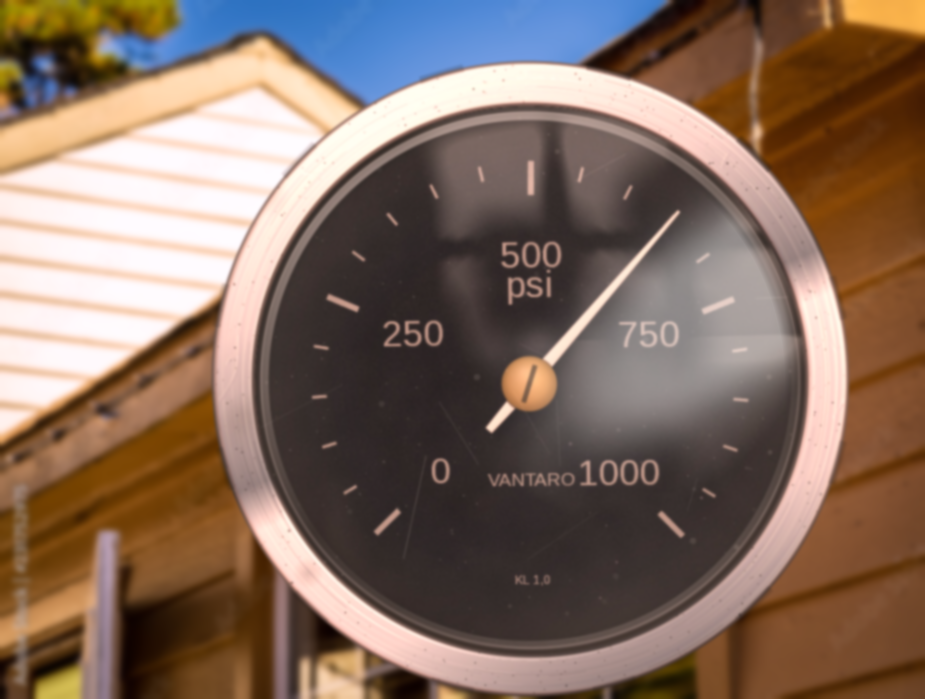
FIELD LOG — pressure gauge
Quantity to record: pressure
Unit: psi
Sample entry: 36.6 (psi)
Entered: 650 (psi)
